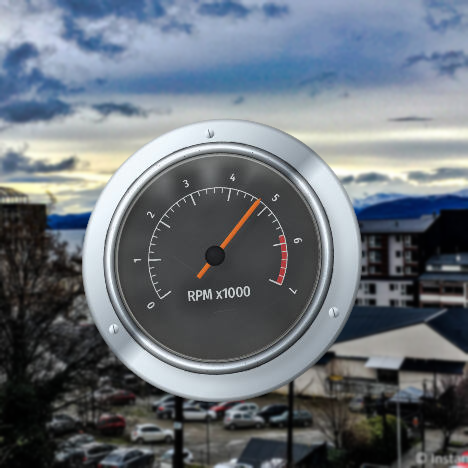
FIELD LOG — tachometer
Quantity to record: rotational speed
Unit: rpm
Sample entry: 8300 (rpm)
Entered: 4800 (rpm)
